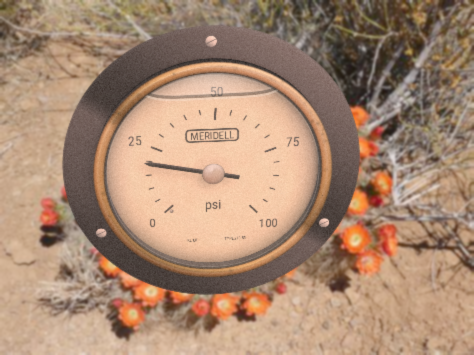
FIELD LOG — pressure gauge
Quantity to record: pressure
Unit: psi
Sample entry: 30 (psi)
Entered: 20 (psi)
